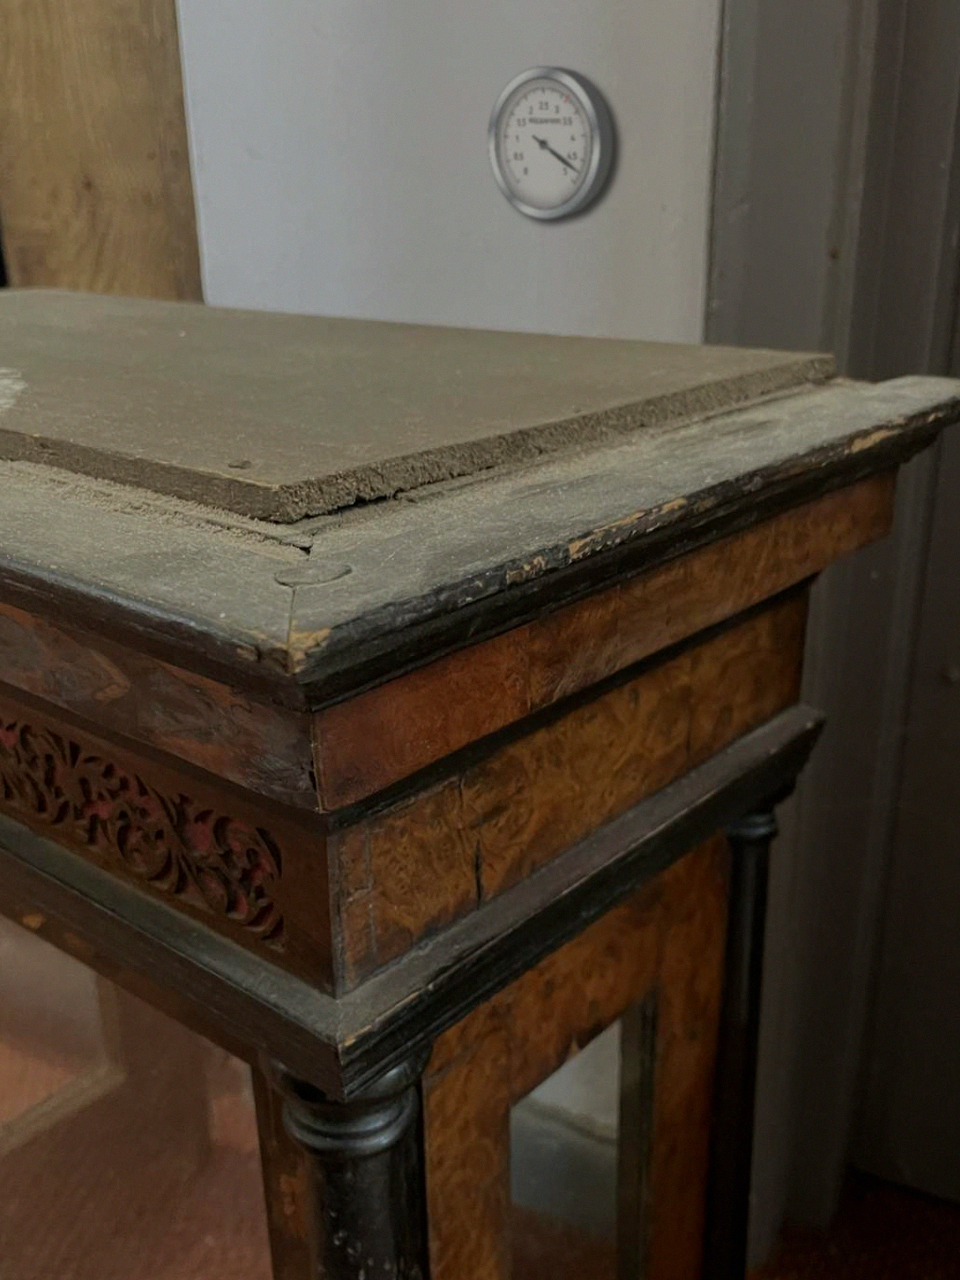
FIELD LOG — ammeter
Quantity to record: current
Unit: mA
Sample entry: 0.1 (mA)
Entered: 4.75 (mA)
